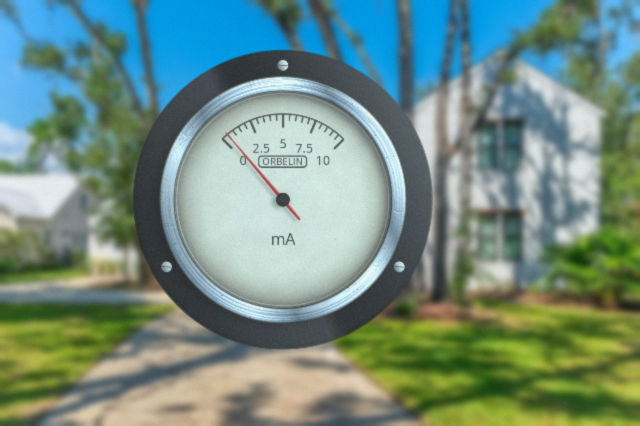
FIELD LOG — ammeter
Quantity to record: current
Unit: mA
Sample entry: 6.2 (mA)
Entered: 0.5 (mA)
